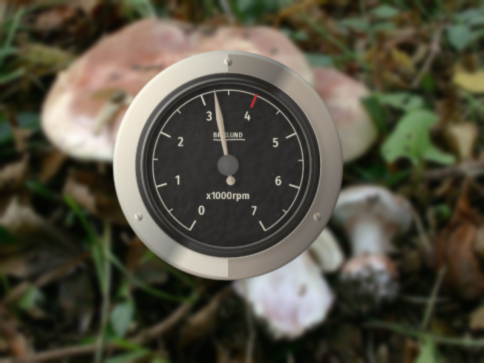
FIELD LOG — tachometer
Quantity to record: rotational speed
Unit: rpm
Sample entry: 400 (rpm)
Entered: 3250 (rpm)
